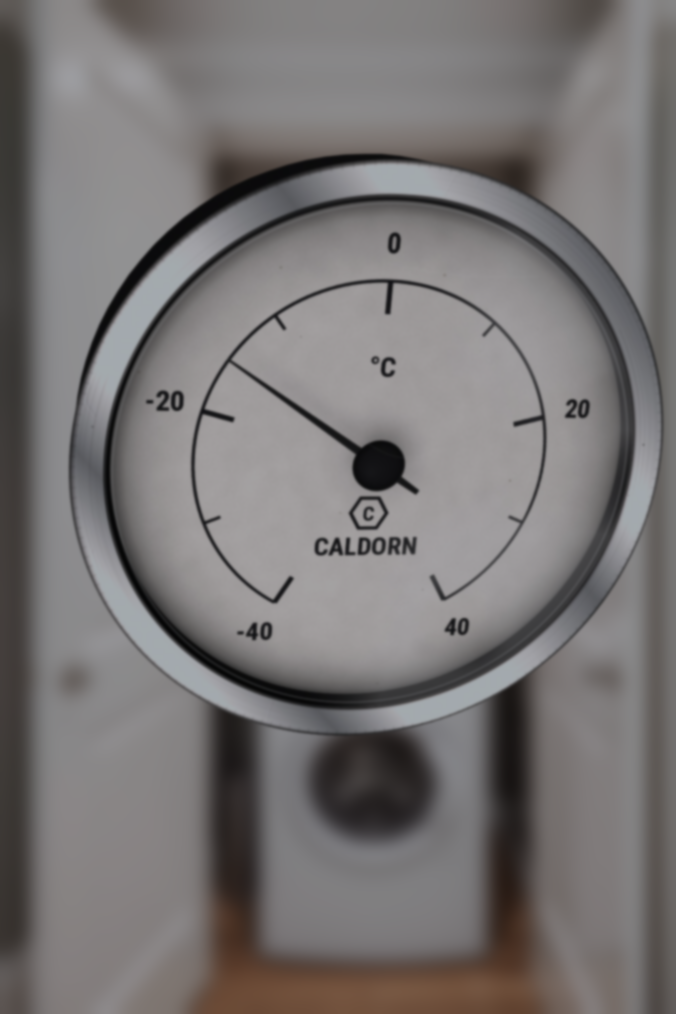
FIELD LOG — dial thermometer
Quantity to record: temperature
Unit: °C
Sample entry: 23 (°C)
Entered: -15 (°C)
